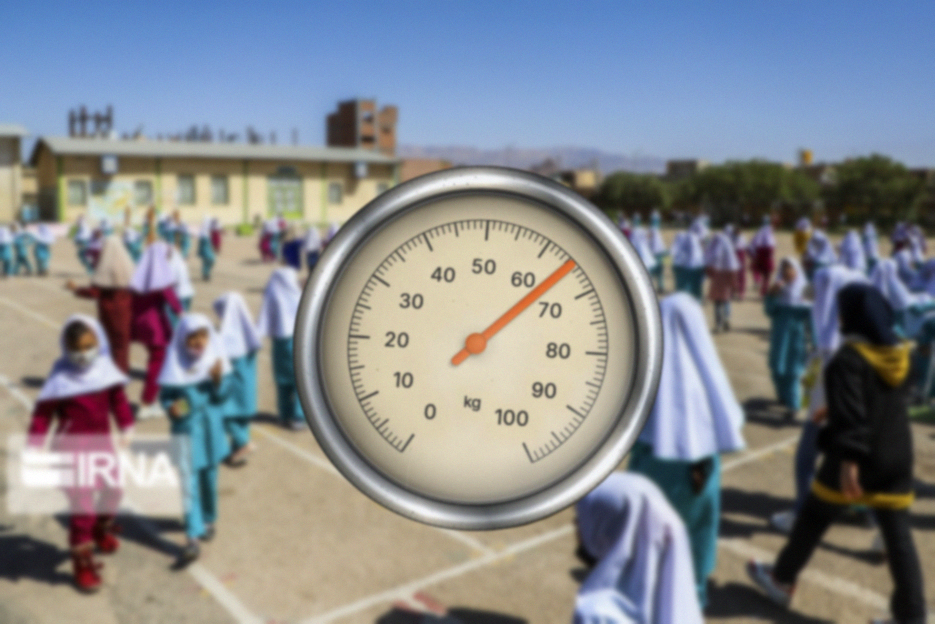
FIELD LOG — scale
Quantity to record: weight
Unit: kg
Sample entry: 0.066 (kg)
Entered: 65 (kg)
